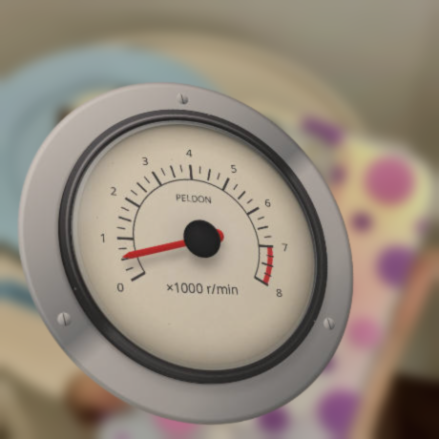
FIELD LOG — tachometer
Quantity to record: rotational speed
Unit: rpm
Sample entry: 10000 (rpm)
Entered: 500 (rpm)
